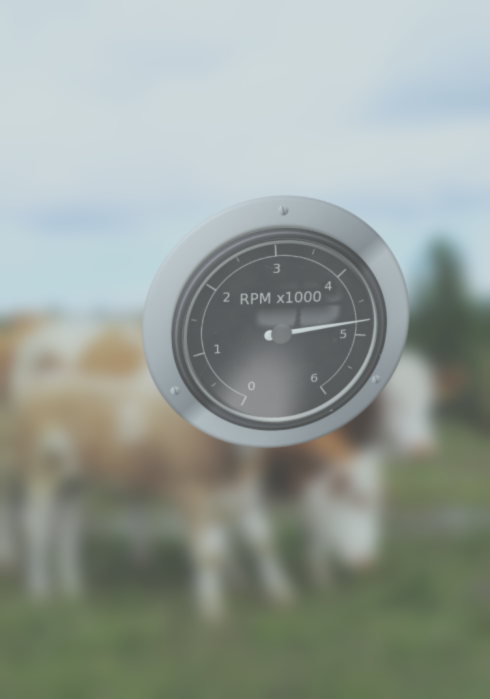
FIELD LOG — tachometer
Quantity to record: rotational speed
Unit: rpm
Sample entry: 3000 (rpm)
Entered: 4750 (rpm)
